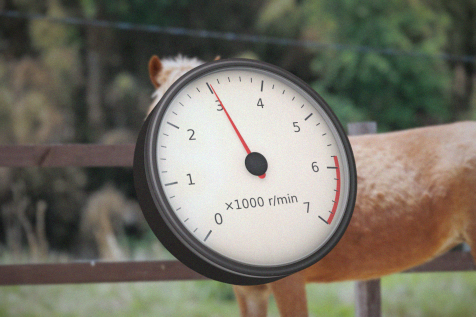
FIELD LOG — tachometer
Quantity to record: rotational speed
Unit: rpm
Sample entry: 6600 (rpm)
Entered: 3000 (rpm)
